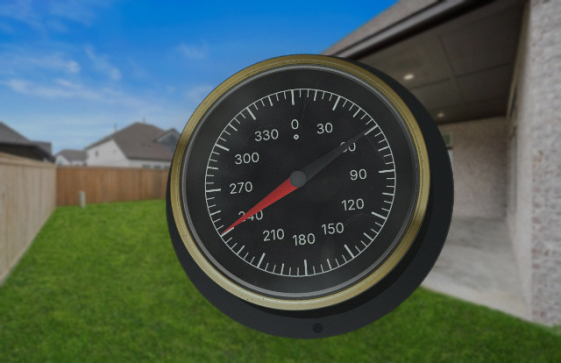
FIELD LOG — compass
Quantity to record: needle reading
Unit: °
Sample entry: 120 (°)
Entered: 240 (°)
